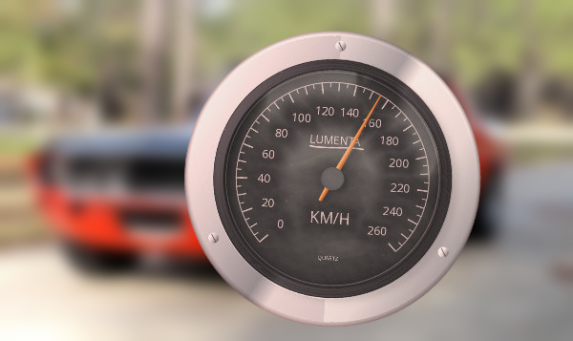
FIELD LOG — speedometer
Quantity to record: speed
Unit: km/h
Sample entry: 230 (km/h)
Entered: 155 (km/h)
